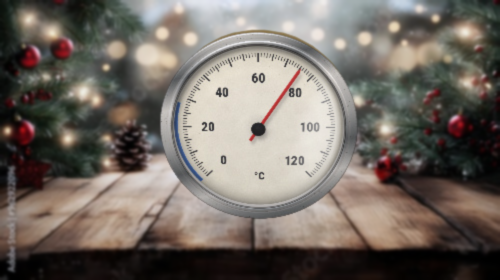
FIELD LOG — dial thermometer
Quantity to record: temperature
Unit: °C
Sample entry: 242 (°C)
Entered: 75 (°C)
